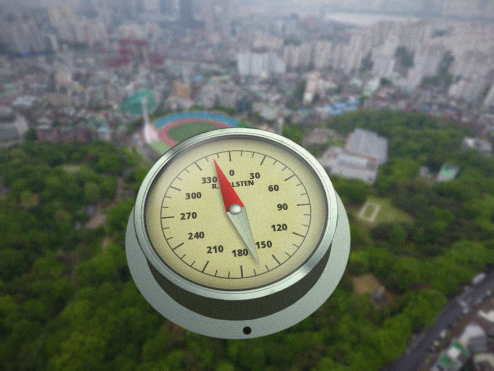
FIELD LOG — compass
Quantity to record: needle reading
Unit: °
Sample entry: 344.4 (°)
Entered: 345 (°)
